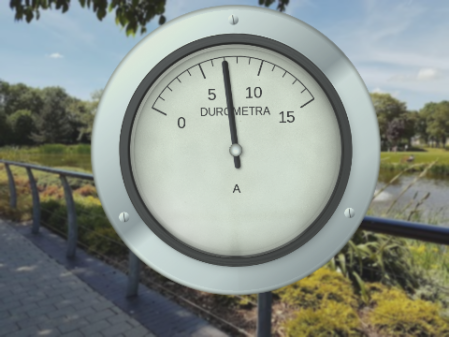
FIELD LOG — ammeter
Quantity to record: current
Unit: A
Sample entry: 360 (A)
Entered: 7 (A)
